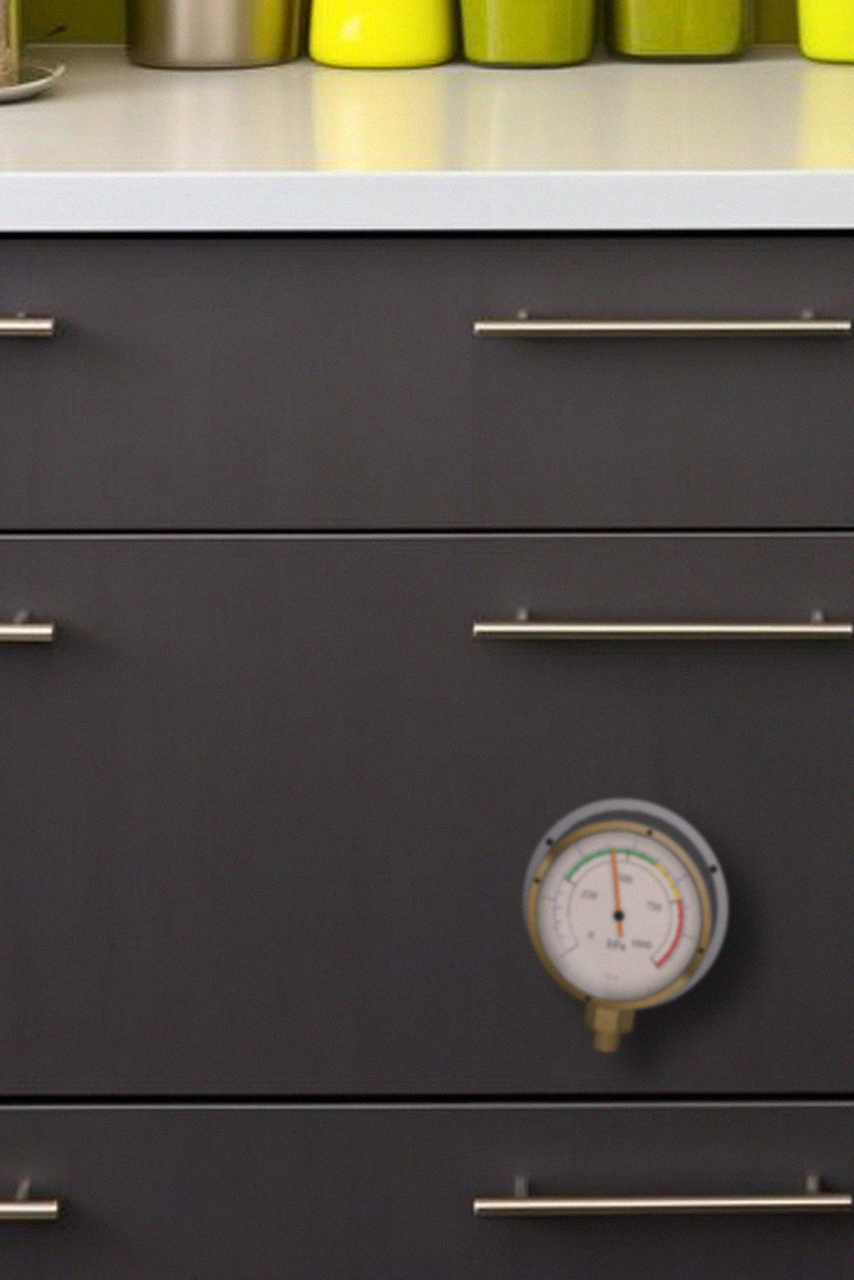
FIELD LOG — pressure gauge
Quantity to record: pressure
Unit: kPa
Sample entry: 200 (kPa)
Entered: 450 (kPa)
